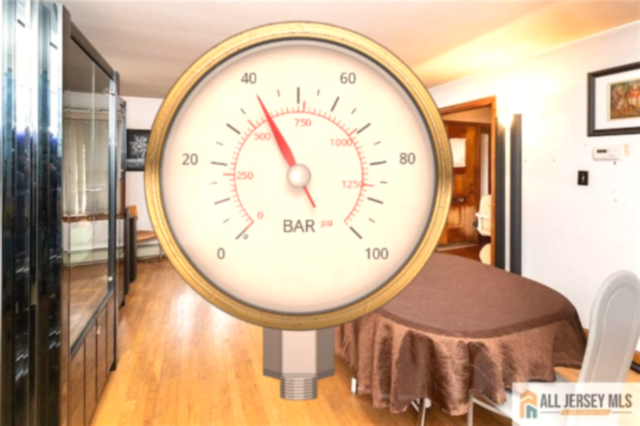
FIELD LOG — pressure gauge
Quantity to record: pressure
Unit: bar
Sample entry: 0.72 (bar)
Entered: 40 (bar)
